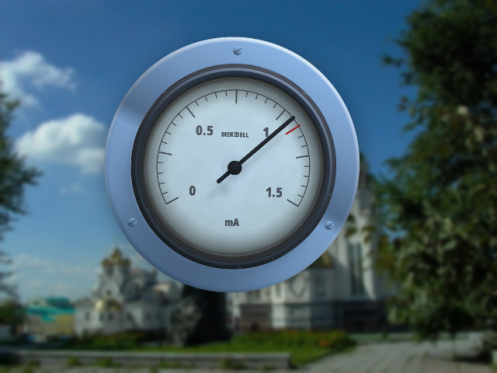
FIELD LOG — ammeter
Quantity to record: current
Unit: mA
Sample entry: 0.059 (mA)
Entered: 1.05 (mA)
